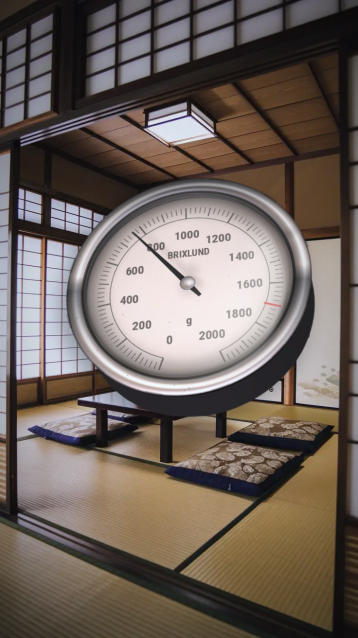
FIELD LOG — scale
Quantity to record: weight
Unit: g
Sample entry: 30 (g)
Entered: 760 (g)
